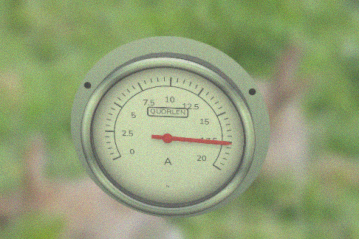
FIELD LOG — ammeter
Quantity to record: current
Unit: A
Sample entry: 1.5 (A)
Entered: 17.5 (A)
